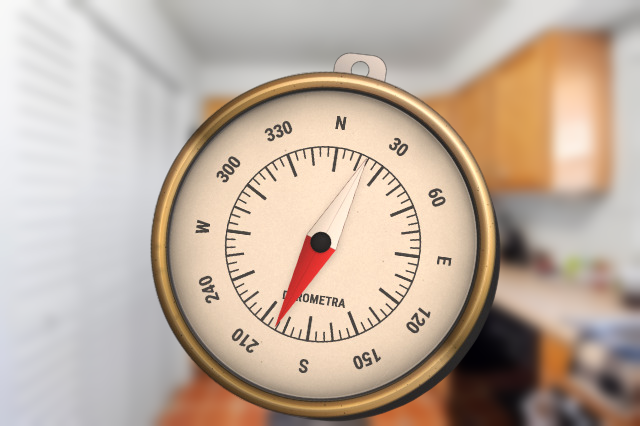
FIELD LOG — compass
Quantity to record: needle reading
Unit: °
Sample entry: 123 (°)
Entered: 200 (°)
